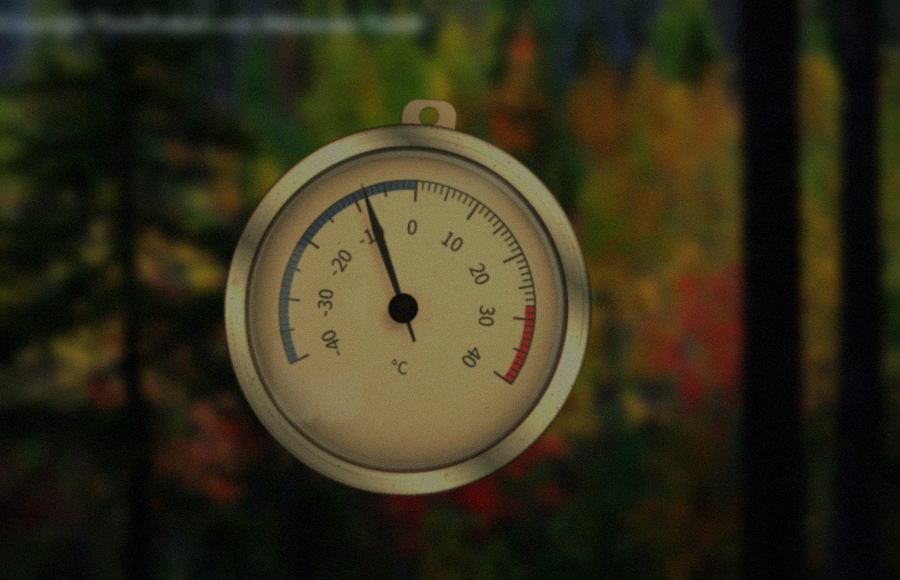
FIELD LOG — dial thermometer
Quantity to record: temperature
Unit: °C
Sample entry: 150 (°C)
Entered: -8 (°C)
